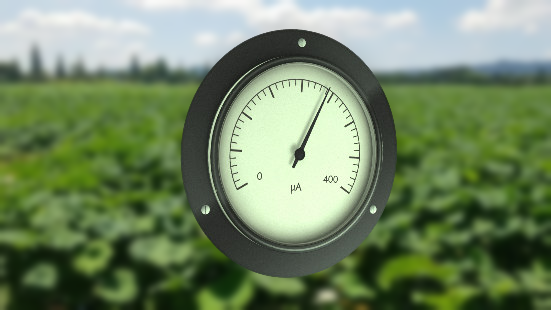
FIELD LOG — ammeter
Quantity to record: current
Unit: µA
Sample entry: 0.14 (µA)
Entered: 240 (µA)
